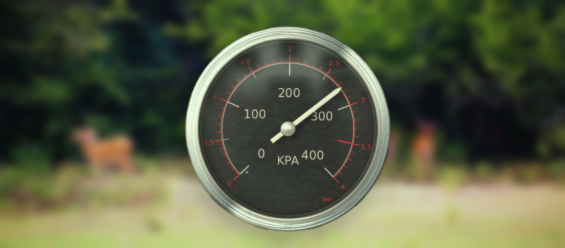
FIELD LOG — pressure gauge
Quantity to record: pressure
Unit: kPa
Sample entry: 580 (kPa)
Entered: 275 (kPa)
